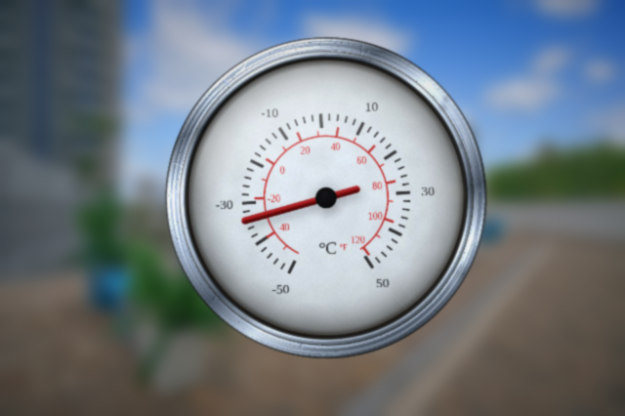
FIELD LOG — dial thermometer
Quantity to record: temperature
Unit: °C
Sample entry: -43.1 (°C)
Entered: -34 (°C)
